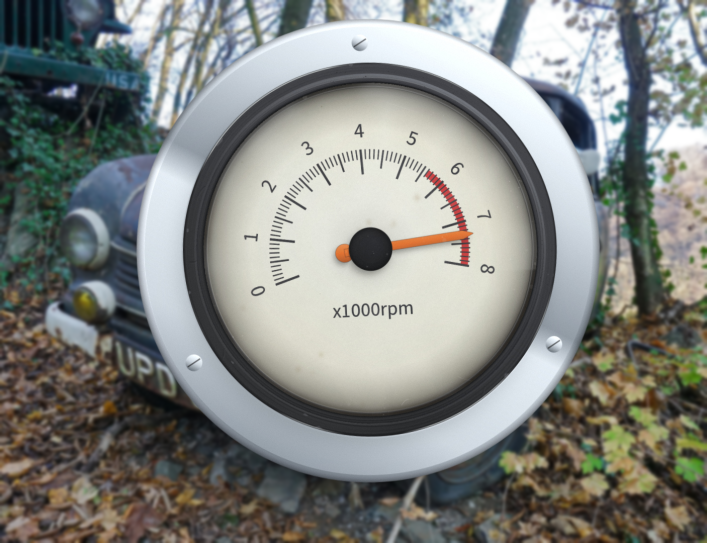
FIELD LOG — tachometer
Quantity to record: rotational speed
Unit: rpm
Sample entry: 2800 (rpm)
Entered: 7300 (rpm)
